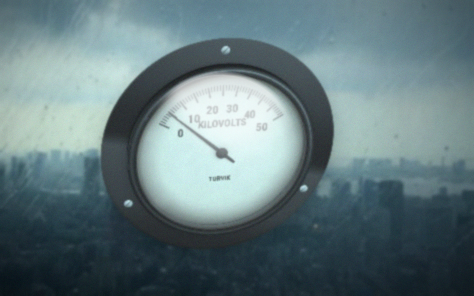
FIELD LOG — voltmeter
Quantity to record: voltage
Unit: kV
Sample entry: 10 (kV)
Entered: 5 (kV)
